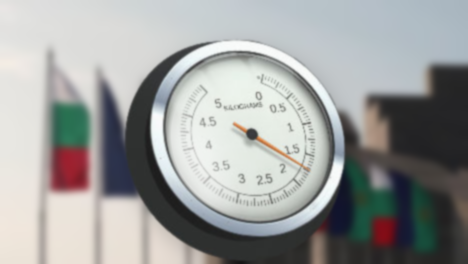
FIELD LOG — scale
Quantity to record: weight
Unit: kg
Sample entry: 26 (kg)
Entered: 1.75 (kg)
